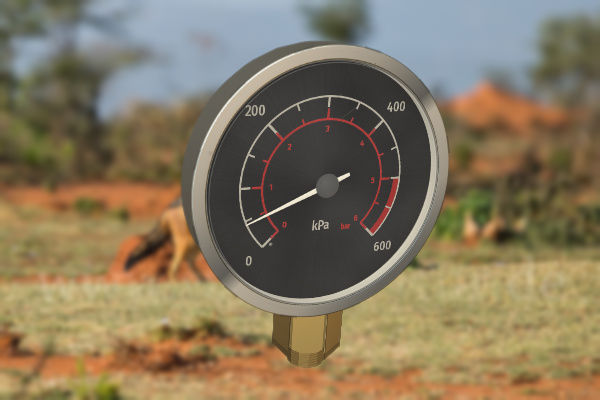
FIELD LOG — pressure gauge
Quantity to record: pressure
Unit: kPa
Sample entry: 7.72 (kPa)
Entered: 50 (kPa)
